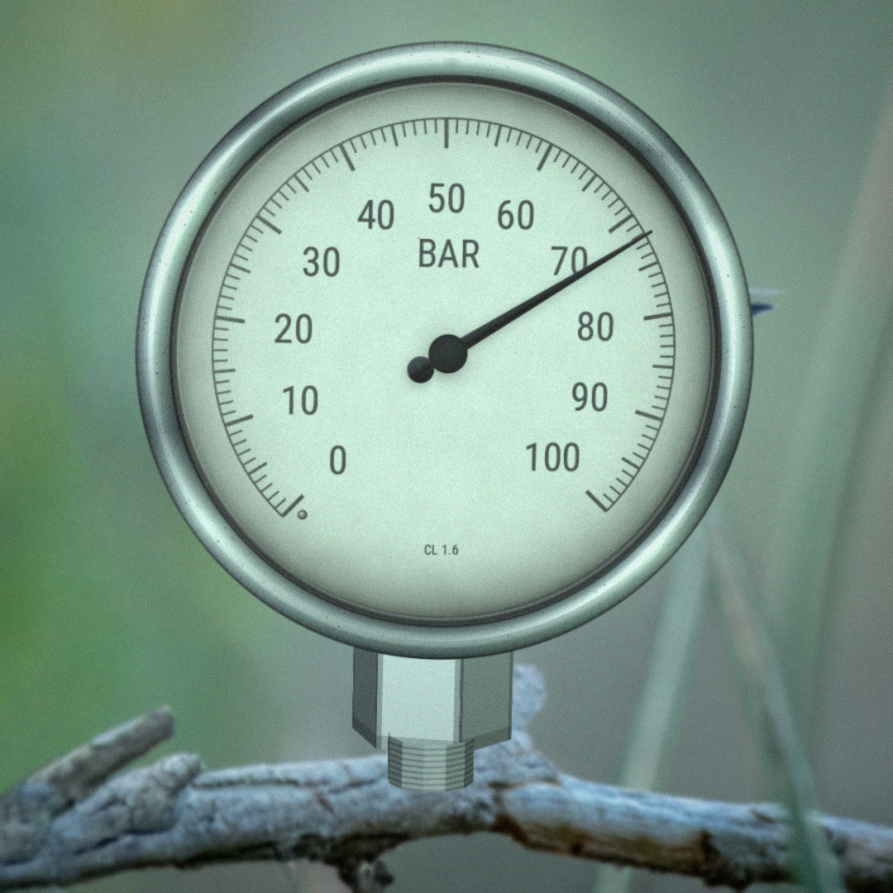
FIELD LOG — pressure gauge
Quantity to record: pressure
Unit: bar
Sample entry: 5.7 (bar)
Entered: 72 (bar)
